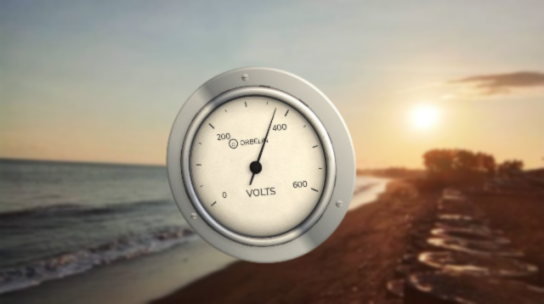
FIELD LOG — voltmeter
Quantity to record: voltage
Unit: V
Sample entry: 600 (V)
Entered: 375 (V)
